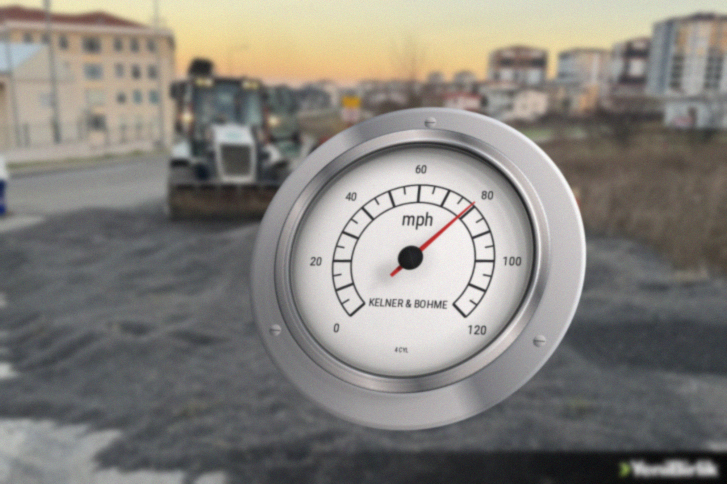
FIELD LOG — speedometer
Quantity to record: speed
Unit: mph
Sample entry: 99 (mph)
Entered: 80 (mph)
